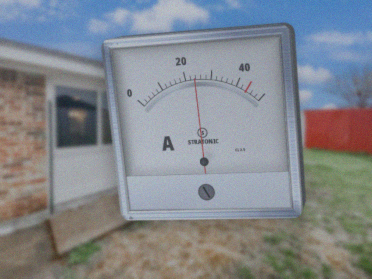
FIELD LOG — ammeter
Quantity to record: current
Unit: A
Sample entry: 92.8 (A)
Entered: 24 (A)
